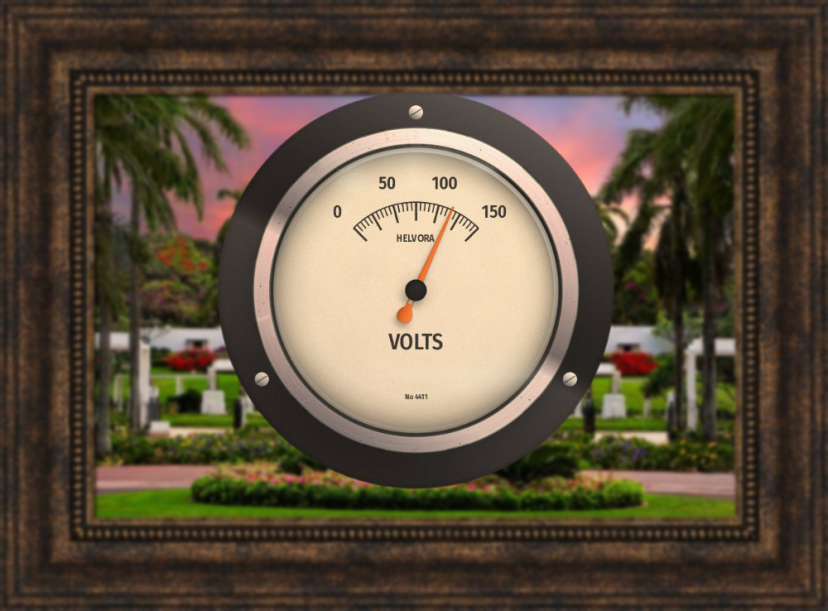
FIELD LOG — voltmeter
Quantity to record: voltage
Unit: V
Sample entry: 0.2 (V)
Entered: 115 (V)
